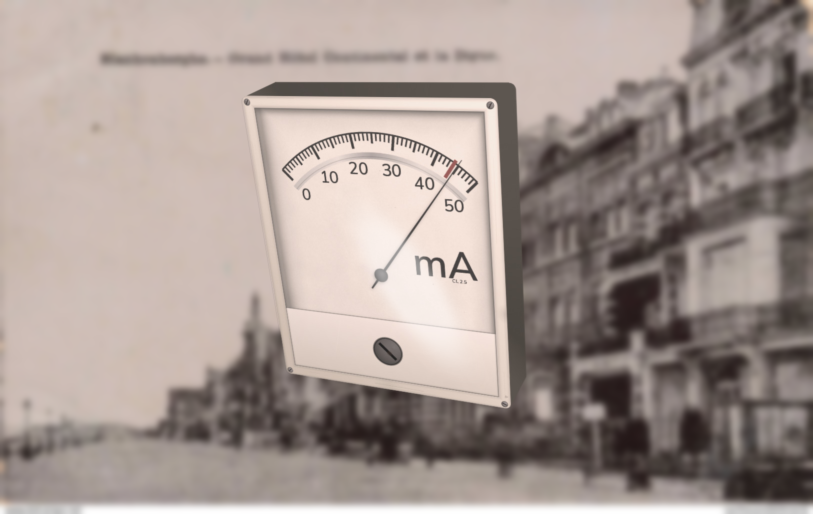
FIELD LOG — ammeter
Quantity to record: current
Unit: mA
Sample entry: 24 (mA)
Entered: 45 (mA)
